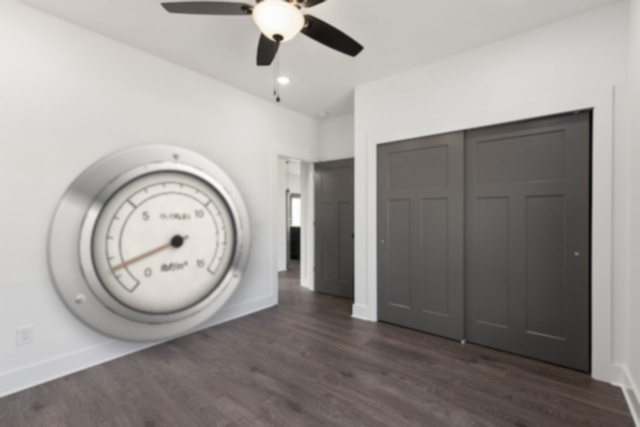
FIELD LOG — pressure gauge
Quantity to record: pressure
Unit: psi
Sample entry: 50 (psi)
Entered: 1.5 (psi)
